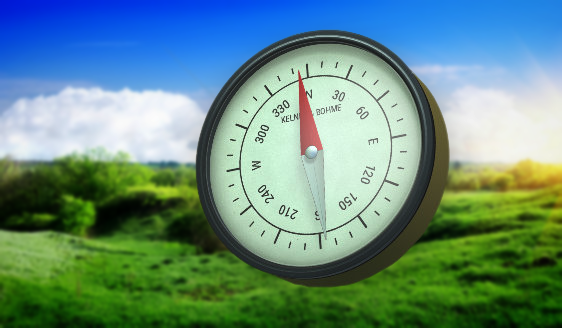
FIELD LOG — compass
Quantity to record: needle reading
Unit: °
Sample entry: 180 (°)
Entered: 355 (°)
